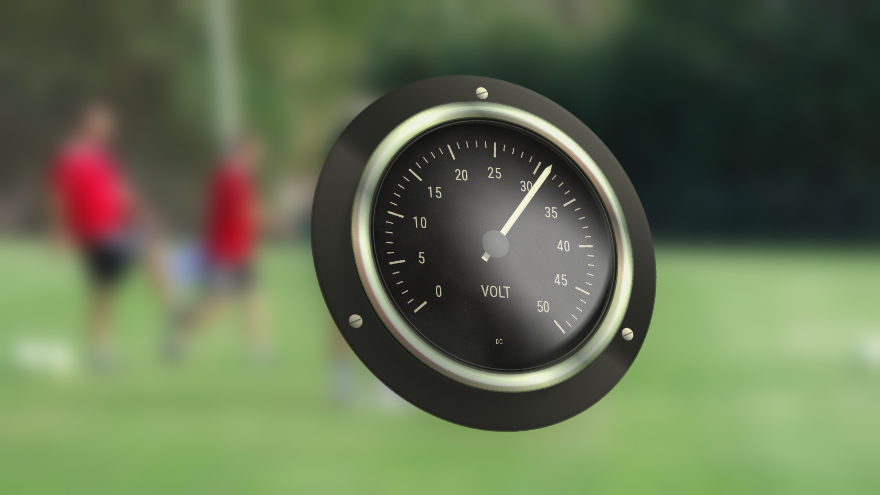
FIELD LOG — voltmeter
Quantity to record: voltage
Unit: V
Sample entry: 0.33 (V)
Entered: 31 (V)
